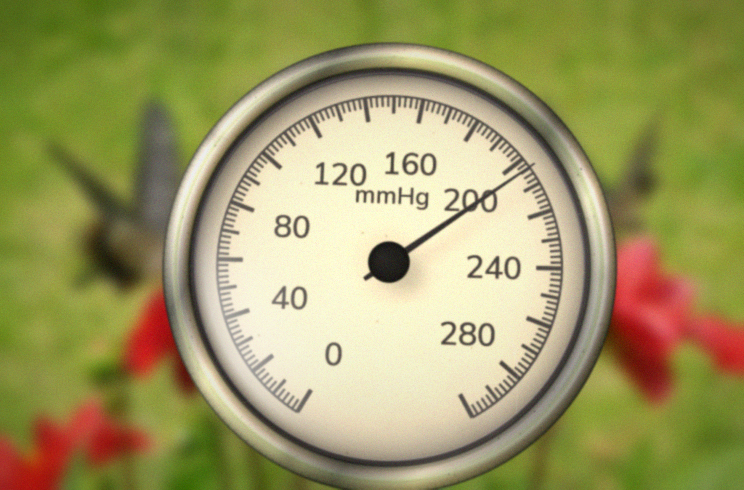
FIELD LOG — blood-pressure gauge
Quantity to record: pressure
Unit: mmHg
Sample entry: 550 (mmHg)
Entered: 204 (mmHg)
